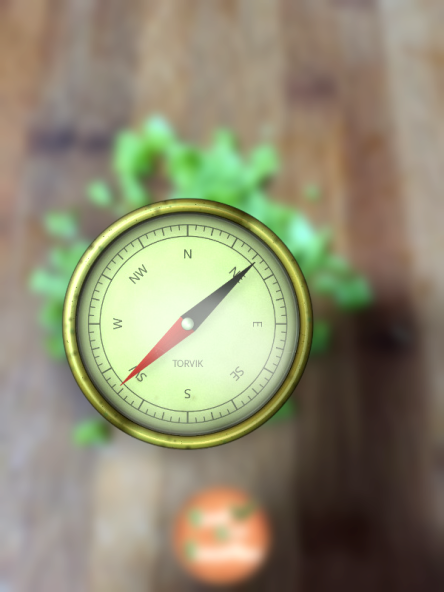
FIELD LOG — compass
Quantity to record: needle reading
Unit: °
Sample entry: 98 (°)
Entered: 227.5 (°)
